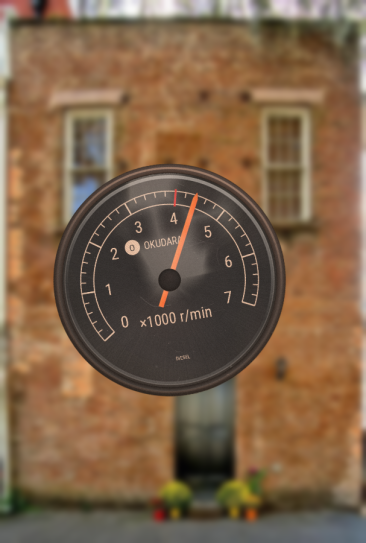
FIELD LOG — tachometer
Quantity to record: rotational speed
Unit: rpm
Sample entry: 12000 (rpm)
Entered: 4400 (rpm)
